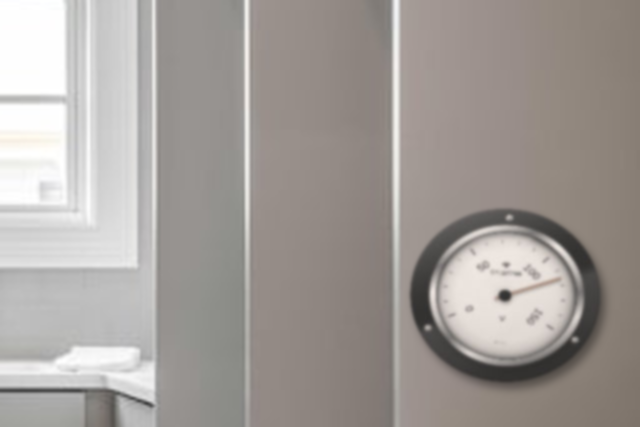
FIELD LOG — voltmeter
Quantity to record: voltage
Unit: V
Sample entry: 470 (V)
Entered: 115 (V)
